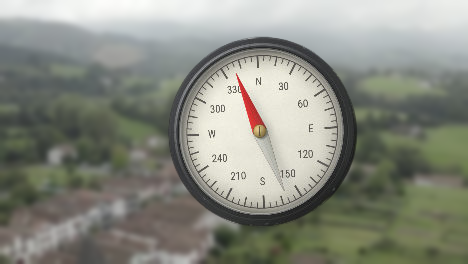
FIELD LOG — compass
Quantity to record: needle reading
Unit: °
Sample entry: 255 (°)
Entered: 340 (°)
